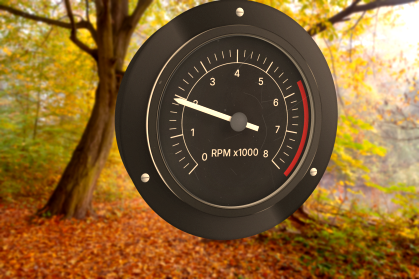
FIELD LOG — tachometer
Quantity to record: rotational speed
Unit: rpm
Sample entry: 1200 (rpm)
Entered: 1900 (rpm)
